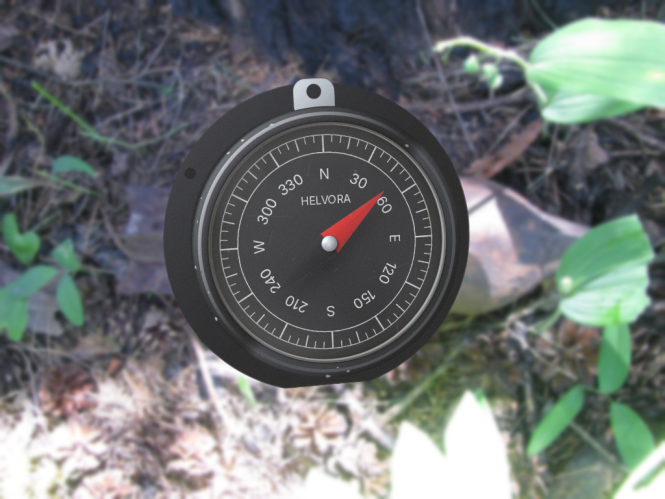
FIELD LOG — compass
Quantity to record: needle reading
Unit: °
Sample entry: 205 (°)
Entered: 50 (°)
